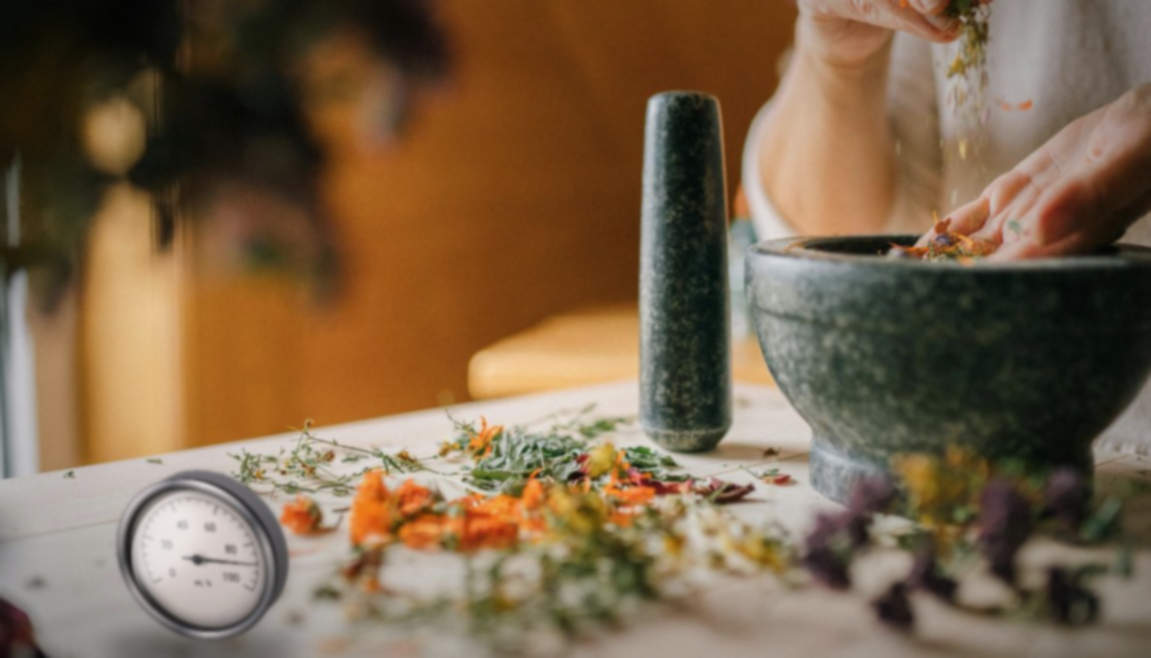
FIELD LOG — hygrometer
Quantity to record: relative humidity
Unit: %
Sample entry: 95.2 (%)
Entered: 88 (%)
